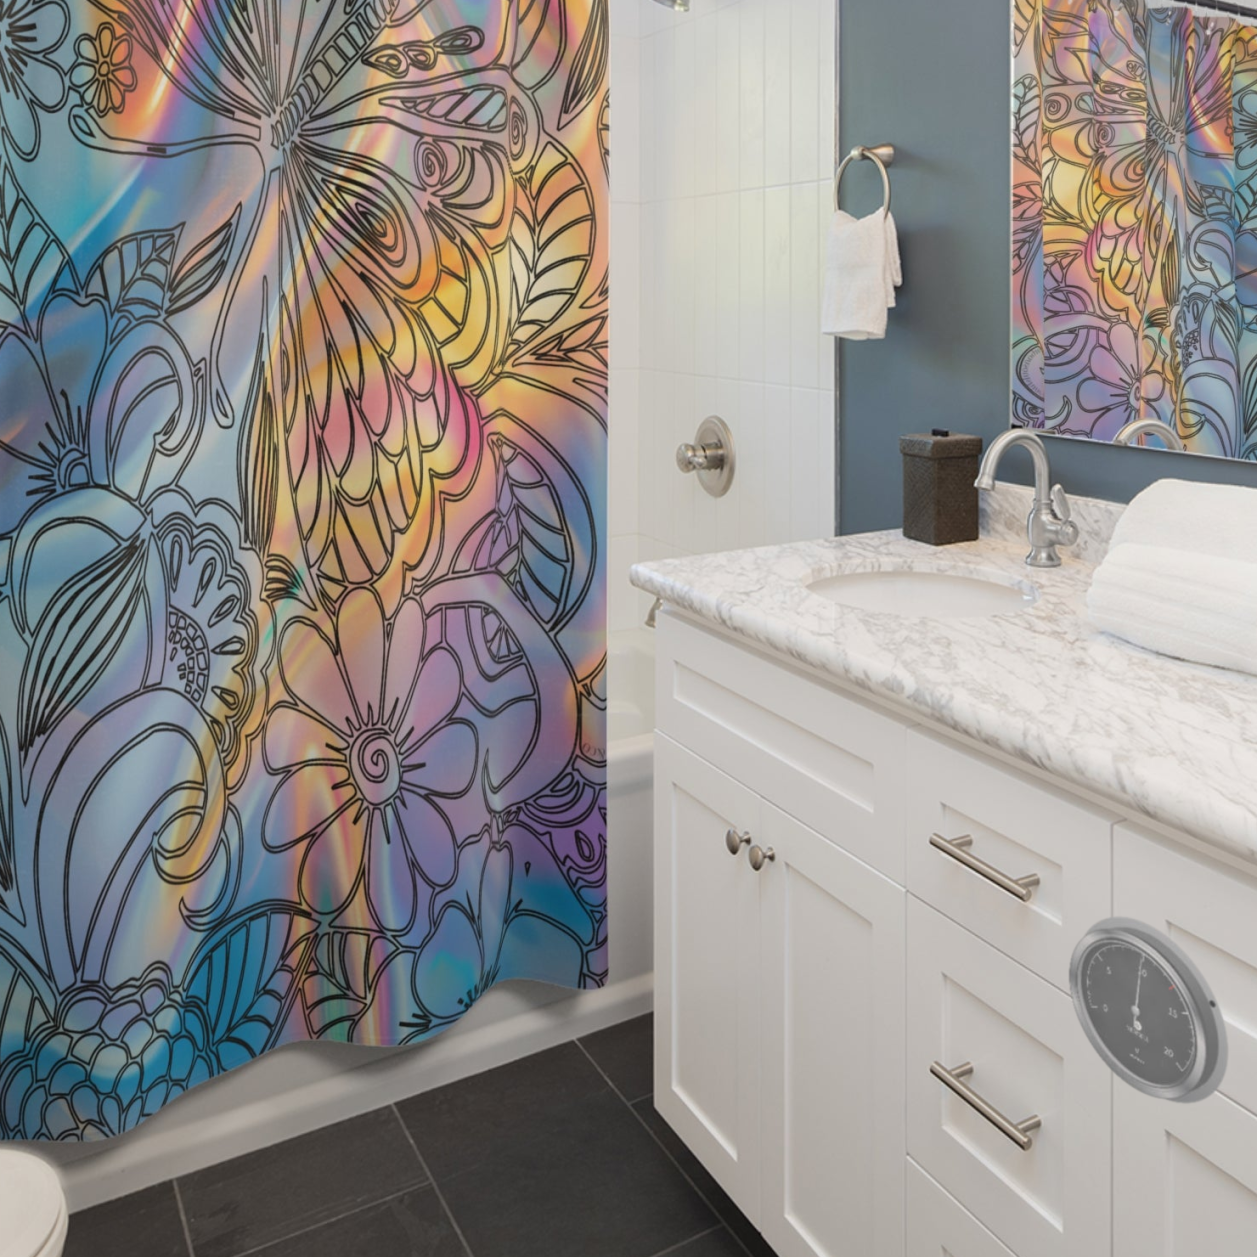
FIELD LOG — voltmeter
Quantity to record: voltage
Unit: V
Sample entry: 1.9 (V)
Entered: 10 (V)
